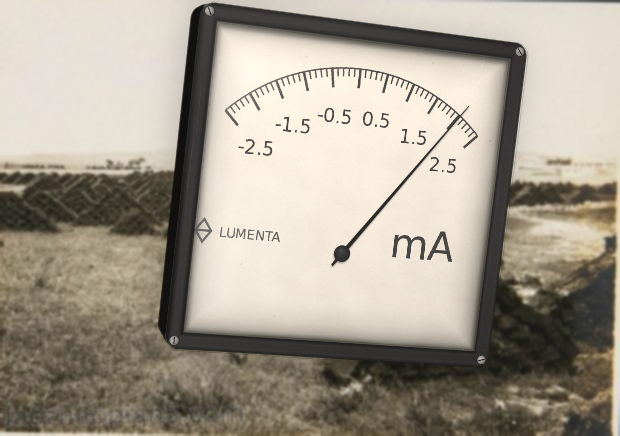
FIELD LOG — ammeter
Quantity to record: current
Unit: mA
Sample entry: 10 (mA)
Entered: 2 (mA)
